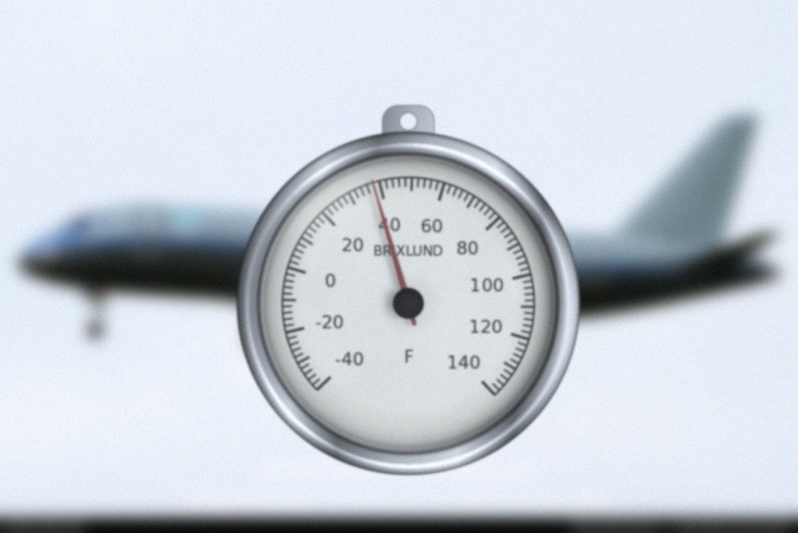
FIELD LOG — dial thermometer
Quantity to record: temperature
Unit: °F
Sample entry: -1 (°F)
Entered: 38 (°F)
